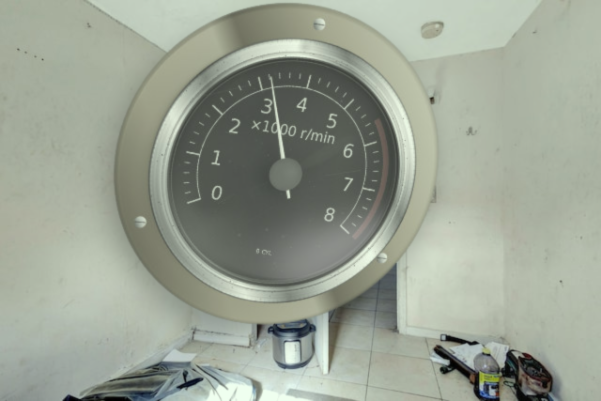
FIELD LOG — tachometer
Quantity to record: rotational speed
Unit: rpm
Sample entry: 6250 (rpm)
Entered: 3200 (rpm)
